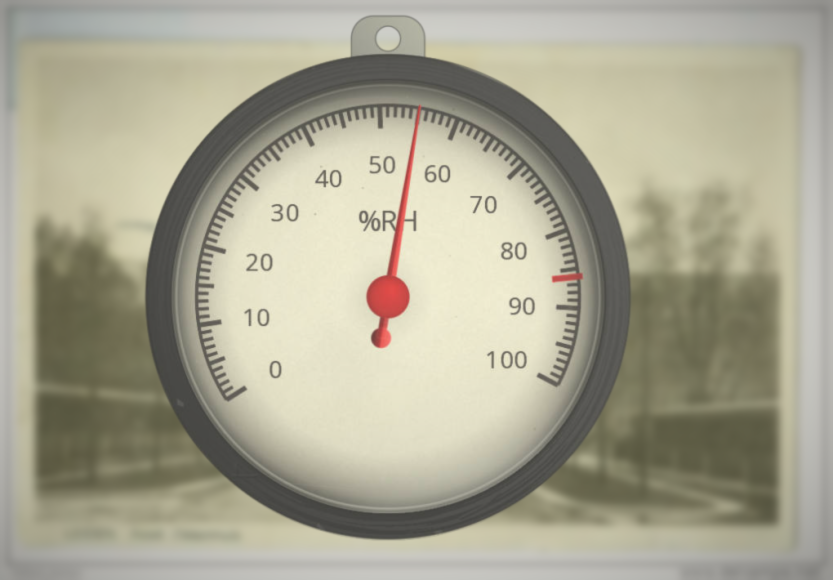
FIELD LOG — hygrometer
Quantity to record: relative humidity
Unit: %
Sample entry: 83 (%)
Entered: 55 (%)
